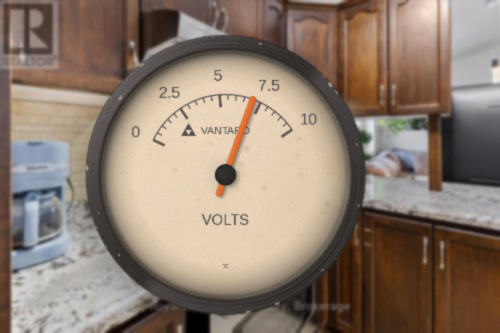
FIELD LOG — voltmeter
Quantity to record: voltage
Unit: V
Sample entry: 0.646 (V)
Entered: 7 (V)
